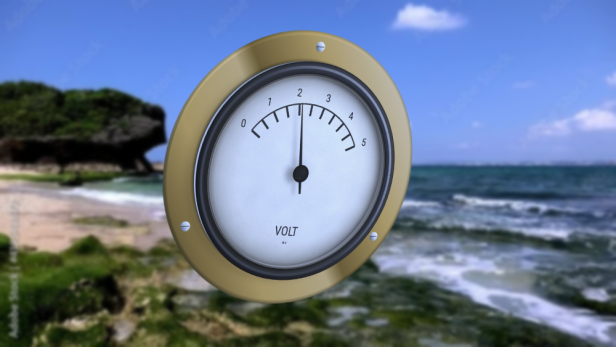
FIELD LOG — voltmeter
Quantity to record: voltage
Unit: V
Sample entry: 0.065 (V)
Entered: 2 (V)
